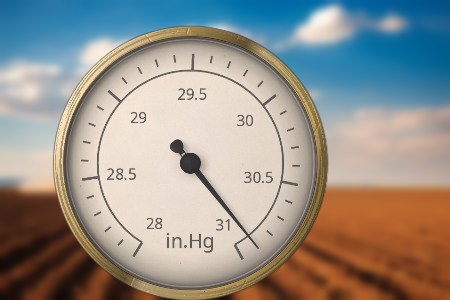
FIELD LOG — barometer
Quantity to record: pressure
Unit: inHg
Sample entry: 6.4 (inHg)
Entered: 30.9 (inHg)
